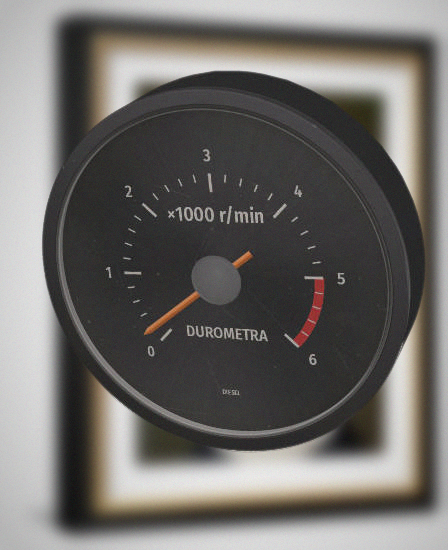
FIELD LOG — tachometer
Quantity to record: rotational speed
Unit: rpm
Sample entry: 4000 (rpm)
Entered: 200 (rpm)
